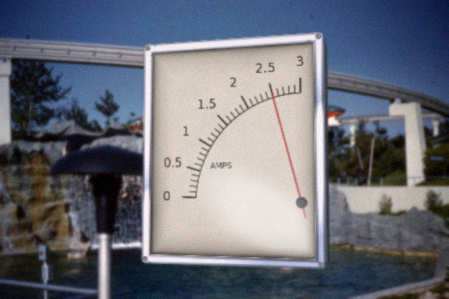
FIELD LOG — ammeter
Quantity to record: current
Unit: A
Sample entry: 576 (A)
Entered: 2.5 (A)
